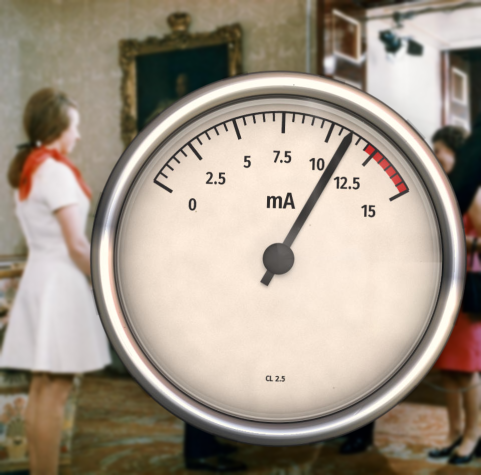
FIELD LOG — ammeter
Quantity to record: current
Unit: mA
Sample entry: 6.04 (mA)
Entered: 11 (mA)
